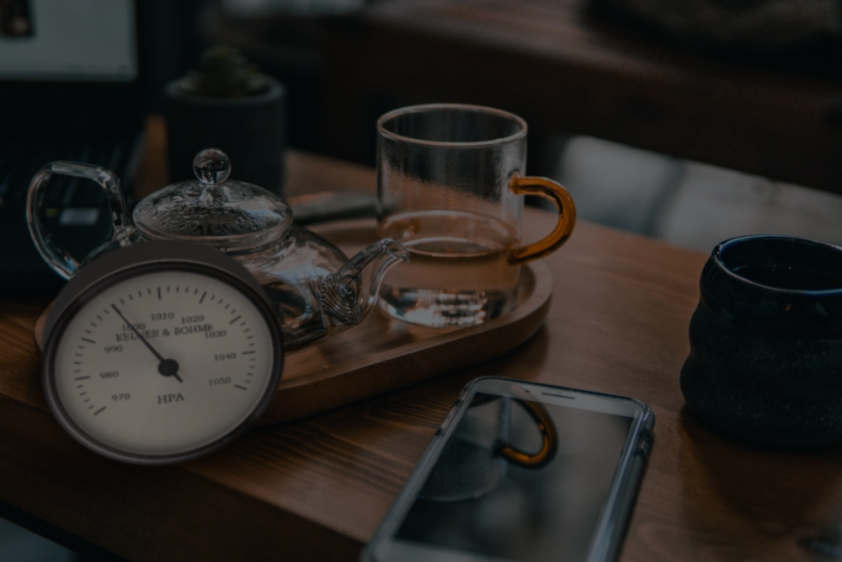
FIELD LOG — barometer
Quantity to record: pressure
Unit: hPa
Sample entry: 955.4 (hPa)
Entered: 1000 (hPa)
